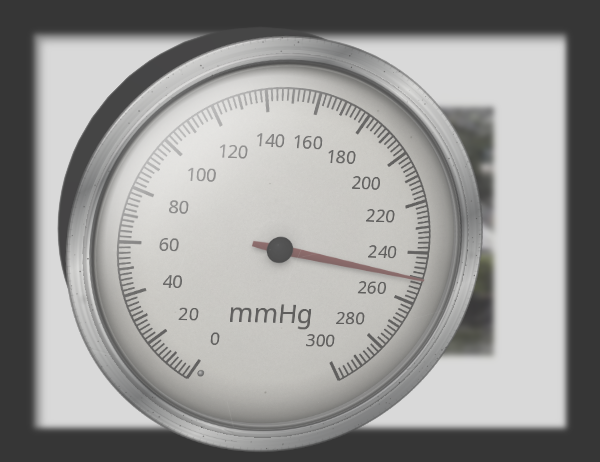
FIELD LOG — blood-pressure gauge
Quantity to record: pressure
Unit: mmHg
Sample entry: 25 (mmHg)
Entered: 250 (mmHg)
